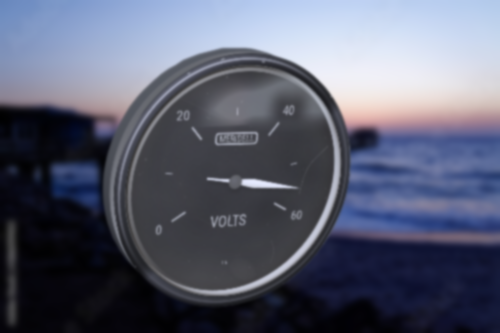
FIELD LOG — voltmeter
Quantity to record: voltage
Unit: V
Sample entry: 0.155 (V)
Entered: 55 (V)
